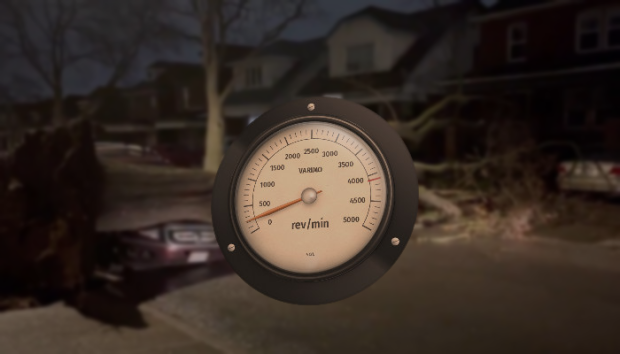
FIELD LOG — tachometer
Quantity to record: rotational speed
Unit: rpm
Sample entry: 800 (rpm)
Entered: 200 (rpm)
